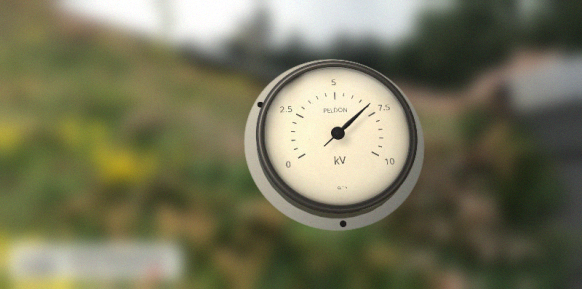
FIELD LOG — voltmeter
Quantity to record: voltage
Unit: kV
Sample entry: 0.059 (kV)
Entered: 7 (kV)
